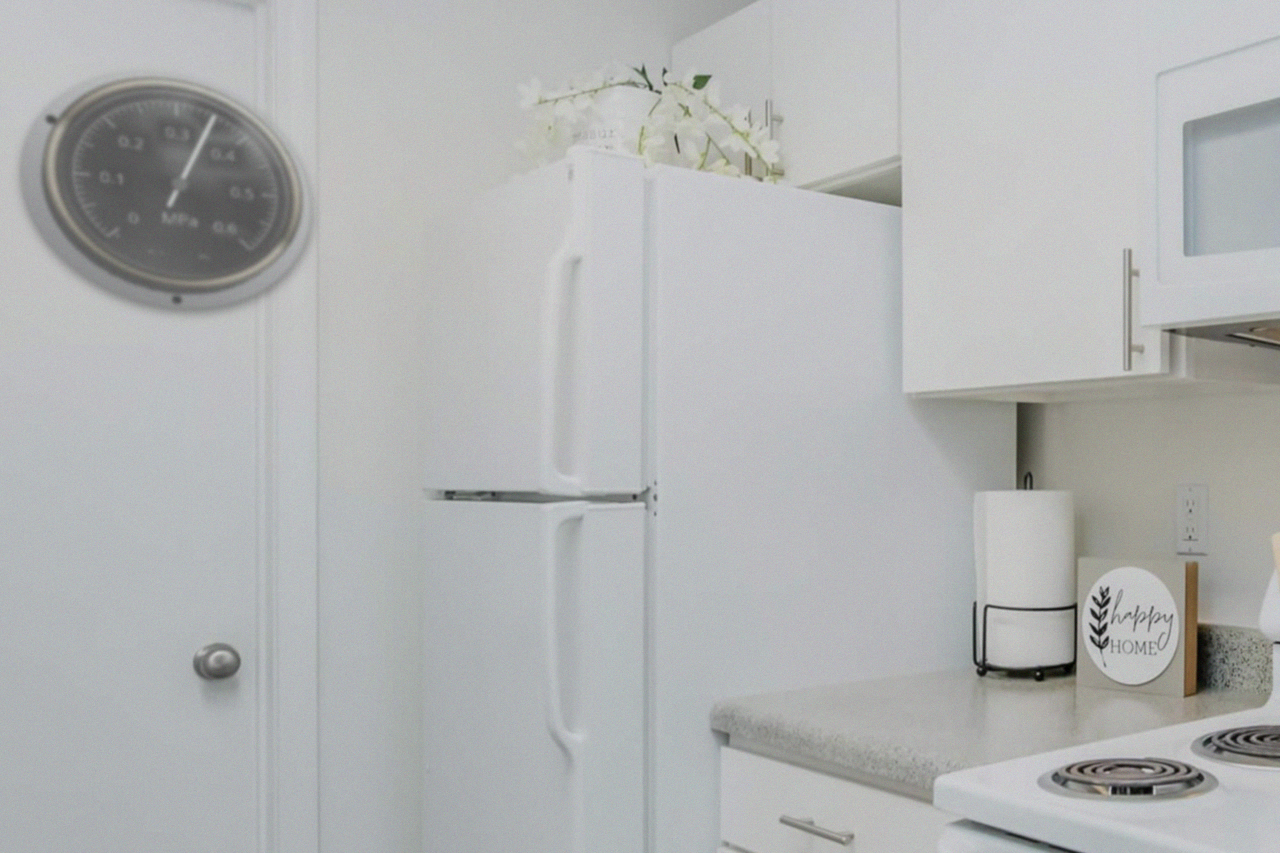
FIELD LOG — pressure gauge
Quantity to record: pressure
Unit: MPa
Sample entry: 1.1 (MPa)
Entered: 0.35 (MPa)
